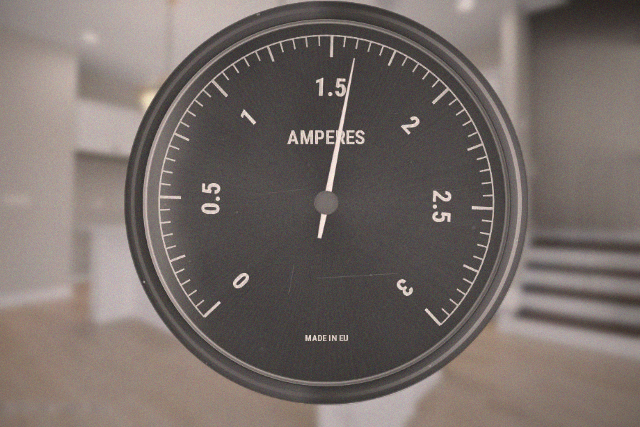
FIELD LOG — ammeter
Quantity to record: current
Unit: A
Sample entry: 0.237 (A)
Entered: 1.6 (A)
